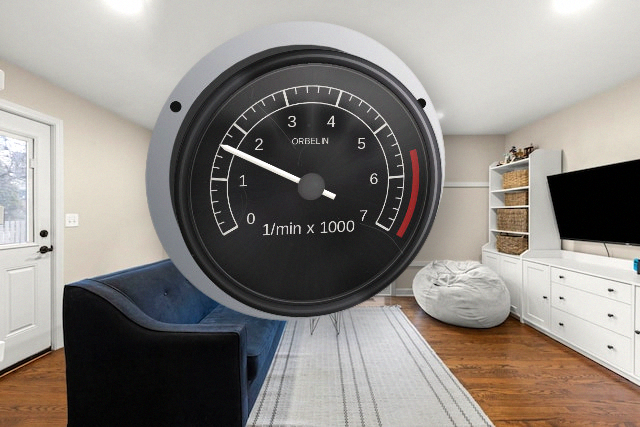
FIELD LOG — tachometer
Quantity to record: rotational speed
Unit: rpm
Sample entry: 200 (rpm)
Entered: 1600 (rpm)
